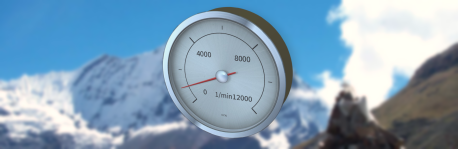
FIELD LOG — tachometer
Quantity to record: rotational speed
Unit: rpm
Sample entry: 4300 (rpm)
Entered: 1000 (rpm)
